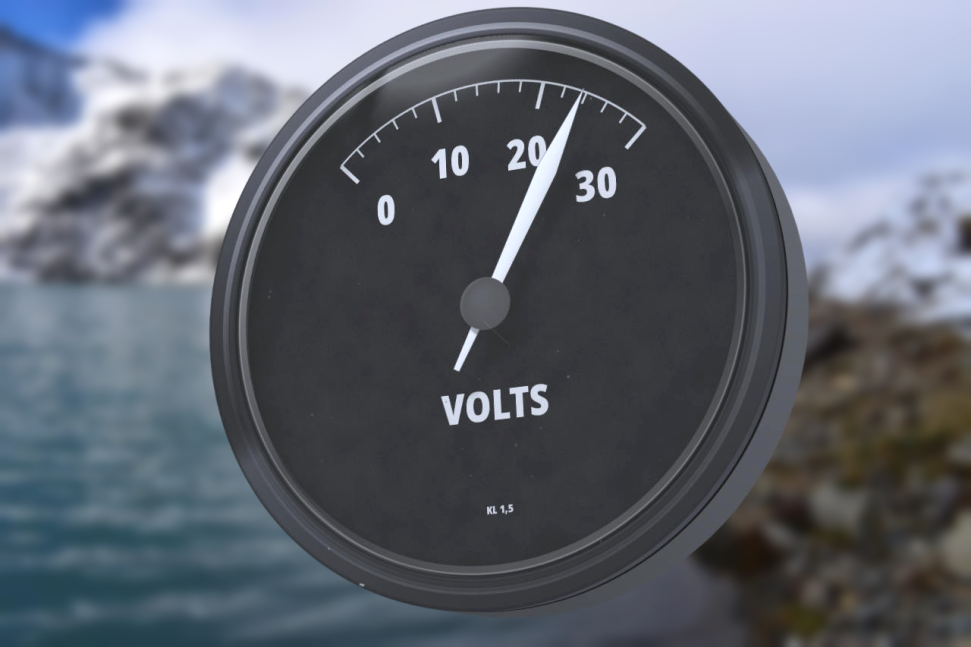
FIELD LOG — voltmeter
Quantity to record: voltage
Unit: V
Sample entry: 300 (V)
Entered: 24 (V)
